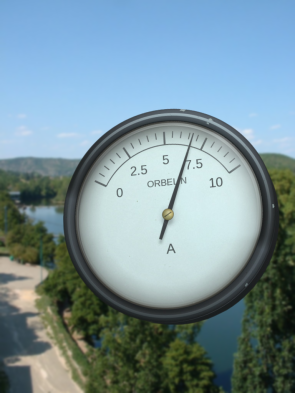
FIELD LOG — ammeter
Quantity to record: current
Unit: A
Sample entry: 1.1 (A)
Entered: 6.75 (A)
